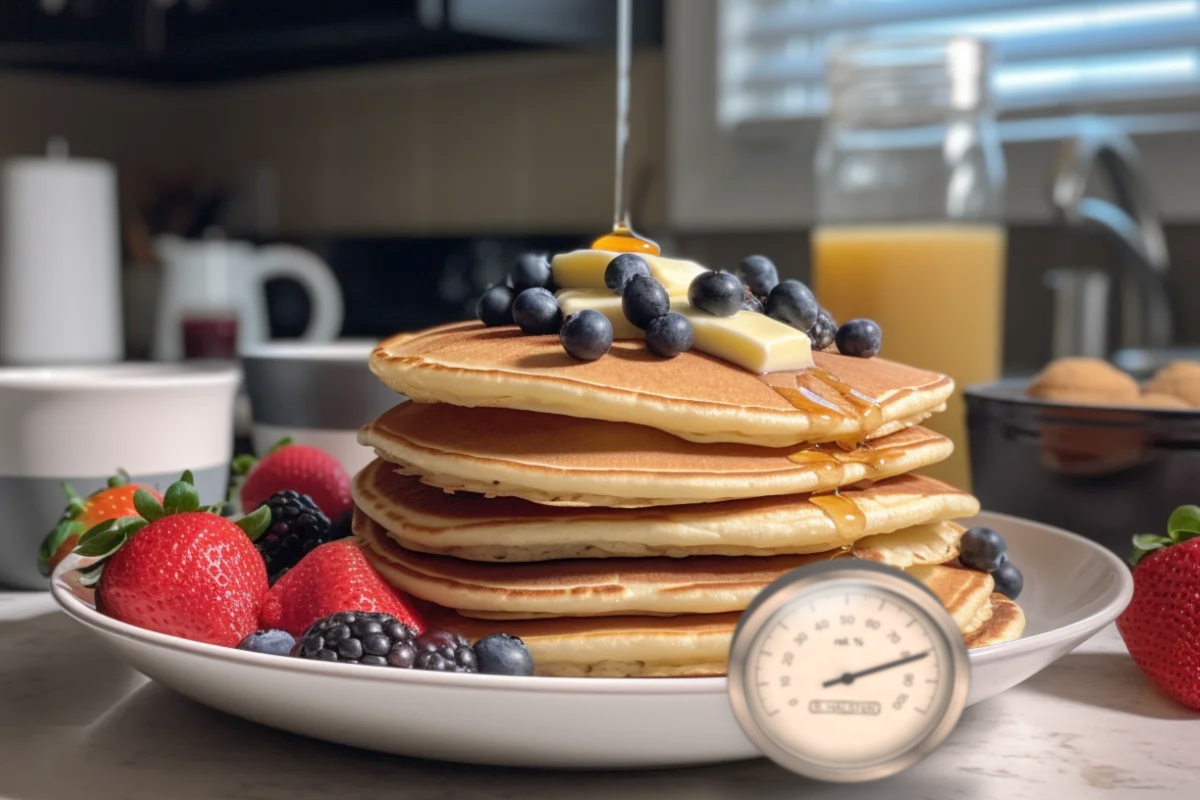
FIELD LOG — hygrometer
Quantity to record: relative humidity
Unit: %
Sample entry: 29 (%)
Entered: 80 (%)
